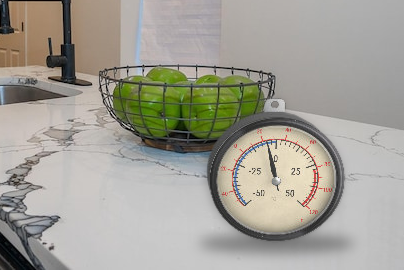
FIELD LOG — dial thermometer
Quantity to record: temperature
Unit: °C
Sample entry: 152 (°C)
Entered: -5 (°C)
